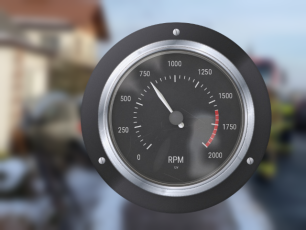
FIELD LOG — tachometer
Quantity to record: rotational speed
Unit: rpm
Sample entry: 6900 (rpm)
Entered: 750 (rpm)
